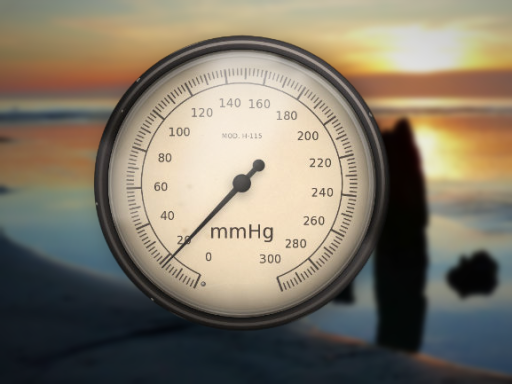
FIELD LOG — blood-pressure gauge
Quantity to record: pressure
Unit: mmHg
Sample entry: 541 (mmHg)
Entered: 18 (mmHg)
